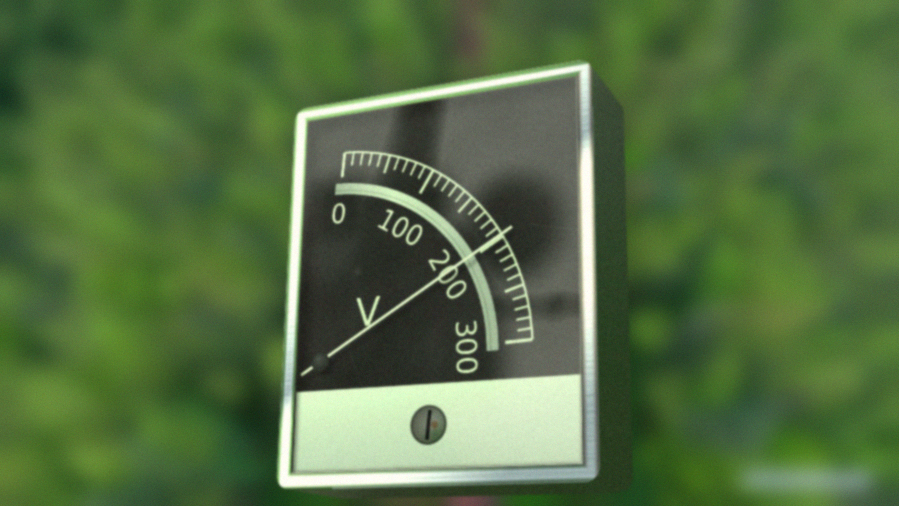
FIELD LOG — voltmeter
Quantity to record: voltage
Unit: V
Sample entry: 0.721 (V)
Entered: 200 (V)
